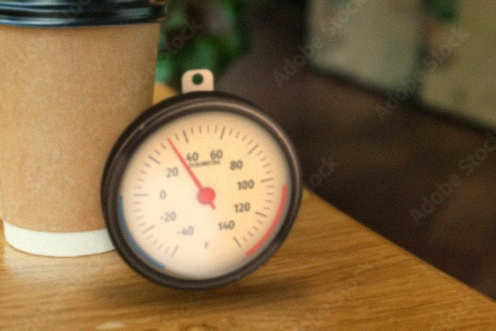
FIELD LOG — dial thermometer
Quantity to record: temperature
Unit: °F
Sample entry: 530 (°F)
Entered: 32 (°F)
